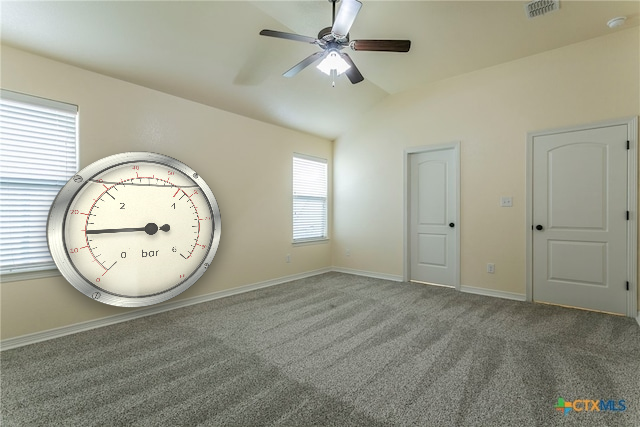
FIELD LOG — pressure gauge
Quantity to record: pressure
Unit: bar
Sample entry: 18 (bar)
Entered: 1 (bar)
